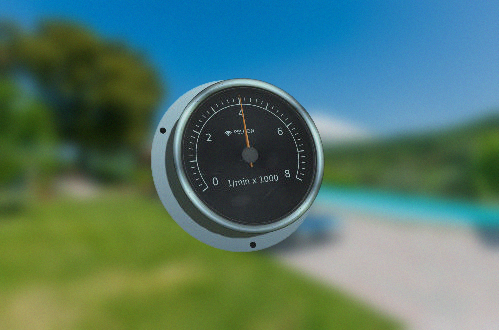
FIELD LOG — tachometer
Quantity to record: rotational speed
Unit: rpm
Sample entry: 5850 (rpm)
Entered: 4000 (rpm)
